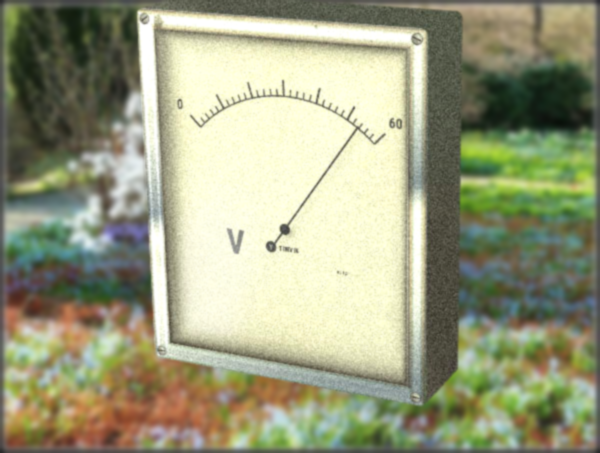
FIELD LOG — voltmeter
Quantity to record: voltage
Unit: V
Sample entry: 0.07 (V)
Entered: 54 (V)
